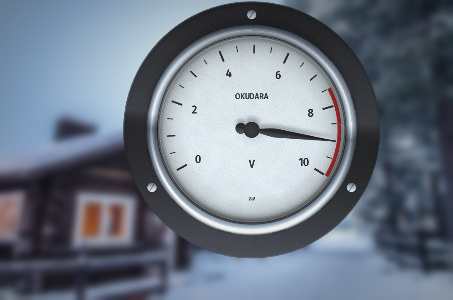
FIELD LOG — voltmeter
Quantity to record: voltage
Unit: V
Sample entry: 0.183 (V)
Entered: 9 (V)
